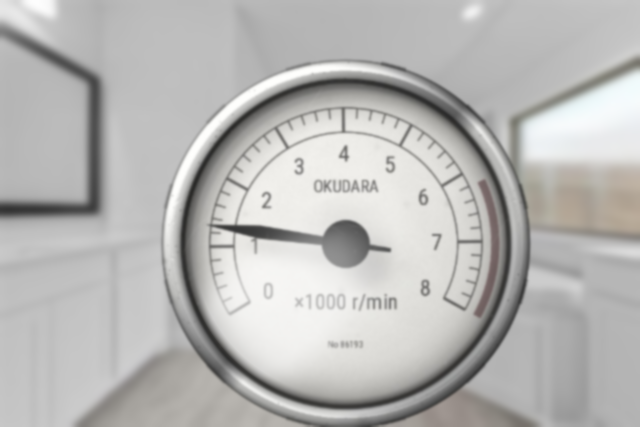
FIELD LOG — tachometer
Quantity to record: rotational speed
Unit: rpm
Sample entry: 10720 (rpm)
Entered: 1300 (rpm)
